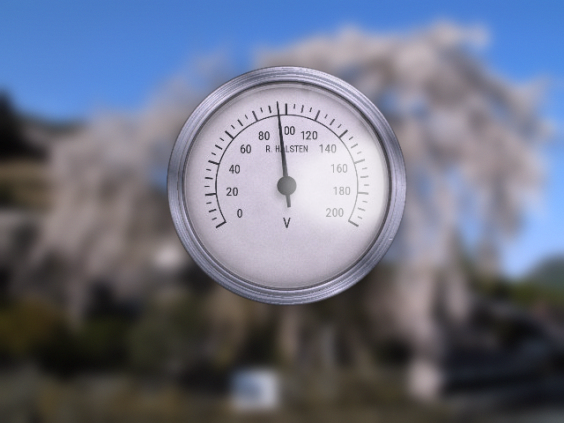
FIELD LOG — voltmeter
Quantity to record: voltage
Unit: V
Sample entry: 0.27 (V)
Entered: 95 (V)
